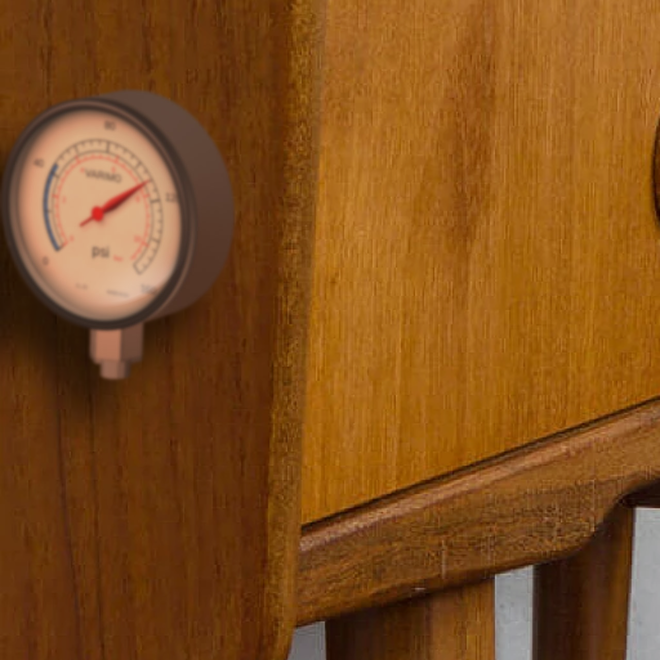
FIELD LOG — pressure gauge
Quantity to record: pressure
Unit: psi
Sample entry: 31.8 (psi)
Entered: 110 (psi)
